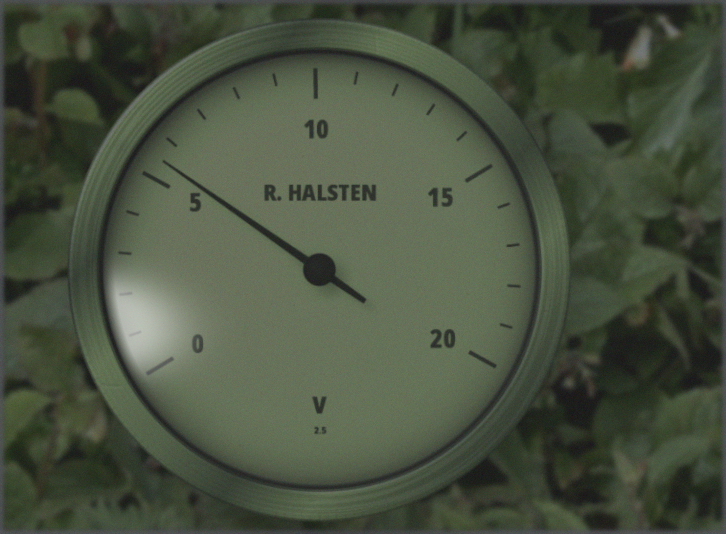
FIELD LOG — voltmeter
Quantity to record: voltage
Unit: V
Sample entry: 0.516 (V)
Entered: 5.5 (V)
